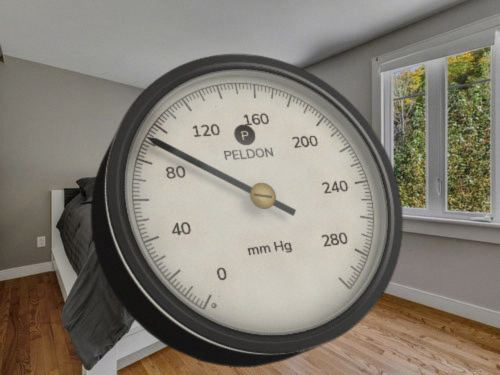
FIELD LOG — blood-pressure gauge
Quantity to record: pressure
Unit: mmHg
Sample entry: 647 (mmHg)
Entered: 90 (mmHg)
